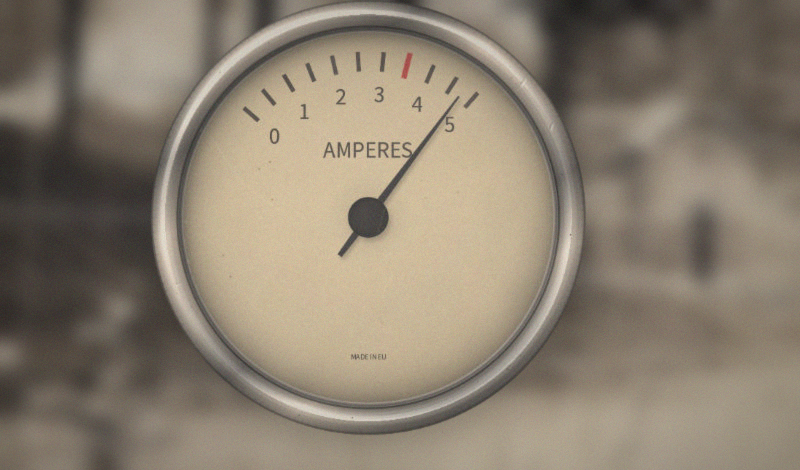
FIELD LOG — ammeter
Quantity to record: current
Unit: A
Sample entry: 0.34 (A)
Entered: 4.75 (A)
